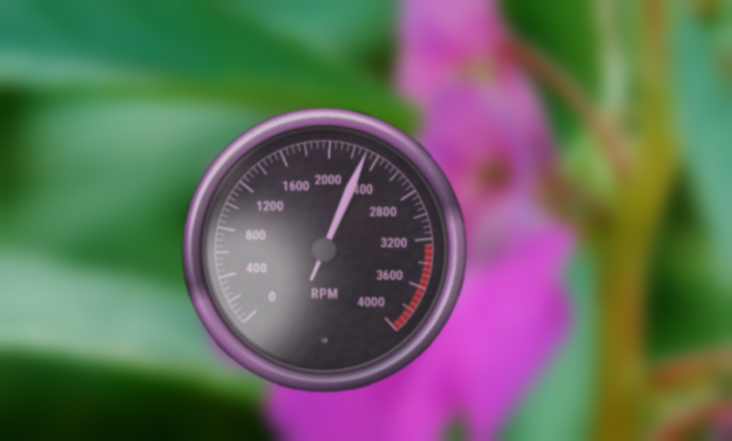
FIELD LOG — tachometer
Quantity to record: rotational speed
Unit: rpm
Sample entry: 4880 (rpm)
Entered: 2300 (rpm)
